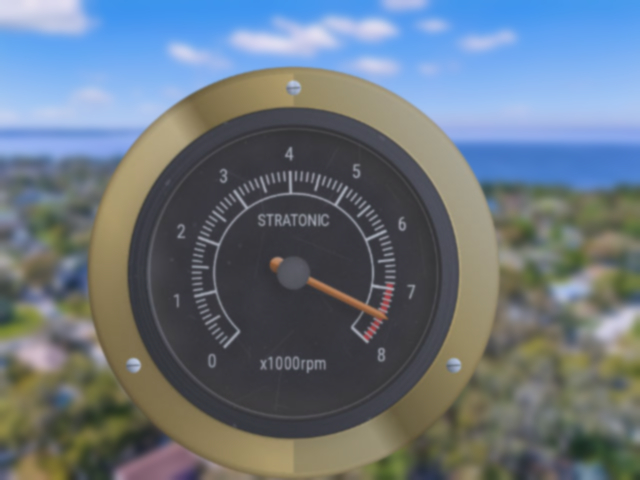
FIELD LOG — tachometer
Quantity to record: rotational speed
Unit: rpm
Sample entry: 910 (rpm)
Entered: 7500 (rpm)
